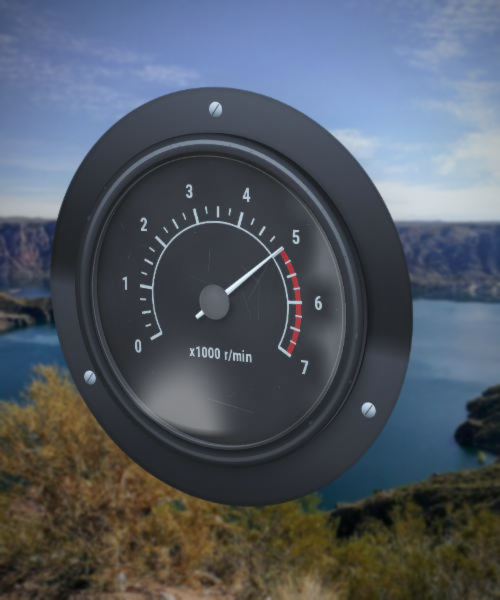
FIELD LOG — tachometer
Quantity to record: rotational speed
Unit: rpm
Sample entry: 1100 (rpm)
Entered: 5000 (rpm)
